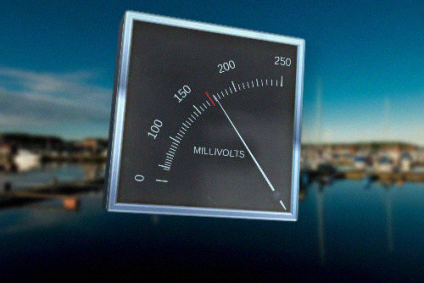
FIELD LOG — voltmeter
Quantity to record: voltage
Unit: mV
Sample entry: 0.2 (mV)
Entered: 175 (mV)
